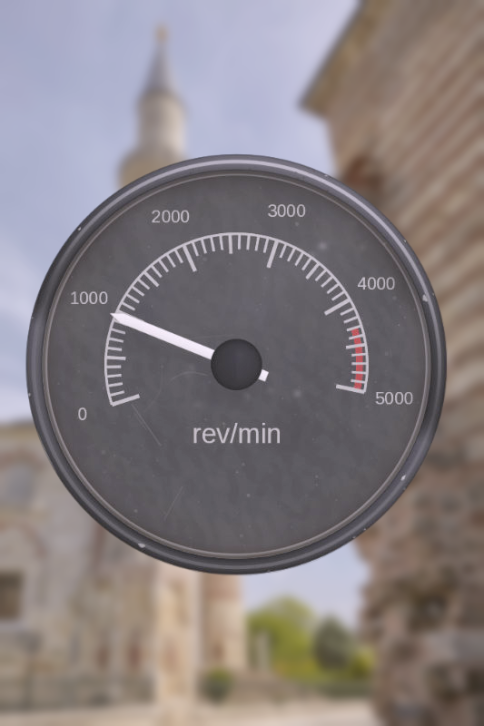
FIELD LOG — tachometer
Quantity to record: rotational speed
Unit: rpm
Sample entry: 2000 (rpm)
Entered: 950 (rpm)
